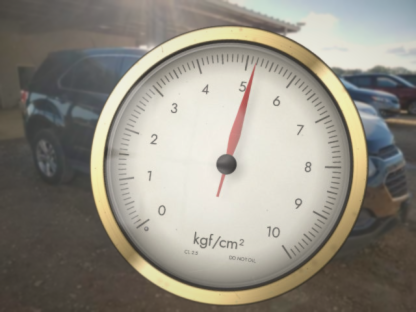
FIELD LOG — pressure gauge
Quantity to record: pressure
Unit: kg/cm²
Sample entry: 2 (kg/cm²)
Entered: 5.2 (kg/cm²)
